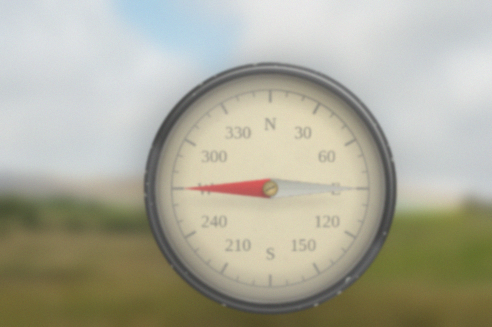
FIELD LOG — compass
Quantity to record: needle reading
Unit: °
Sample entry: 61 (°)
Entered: 270 (°)
